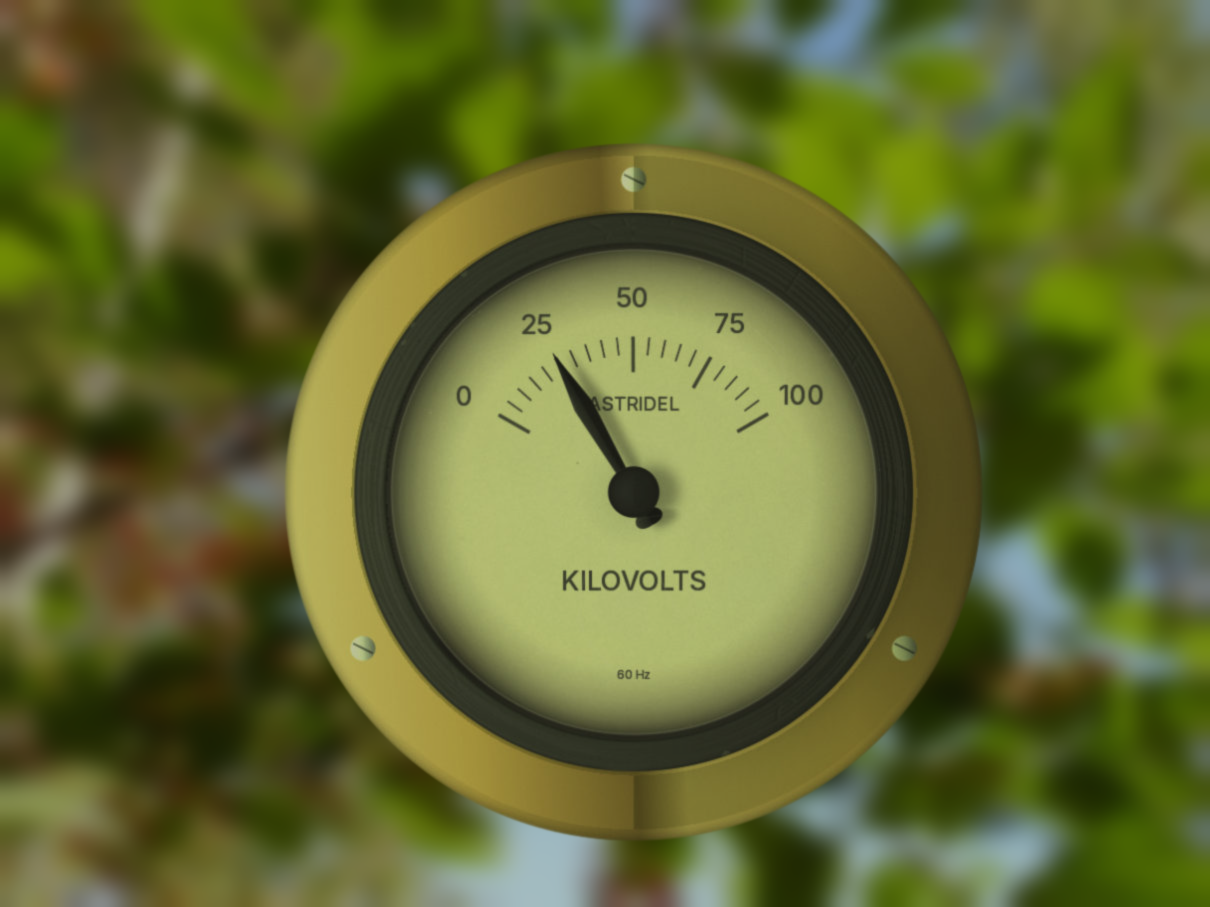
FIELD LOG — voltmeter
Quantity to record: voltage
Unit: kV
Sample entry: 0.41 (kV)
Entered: 25 (kV)
